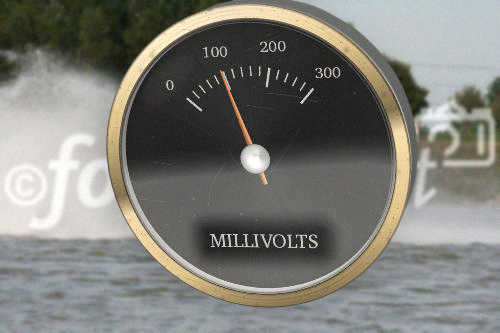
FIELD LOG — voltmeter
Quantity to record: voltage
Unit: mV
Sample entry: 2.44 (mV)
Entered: 100 (mV)
